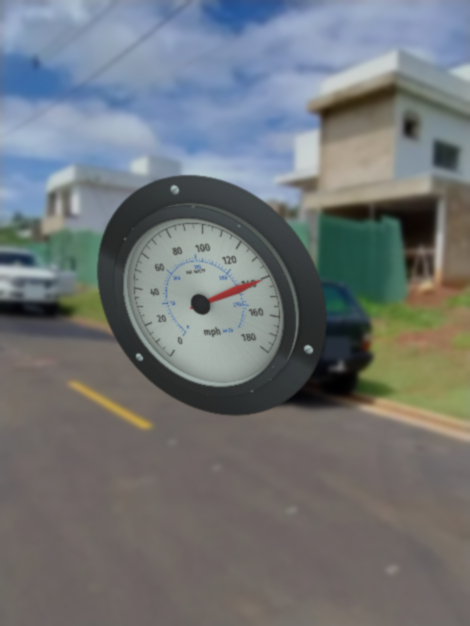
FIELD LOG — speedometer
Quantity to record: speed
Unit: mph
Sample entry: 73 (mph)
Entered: 140 (mph)
